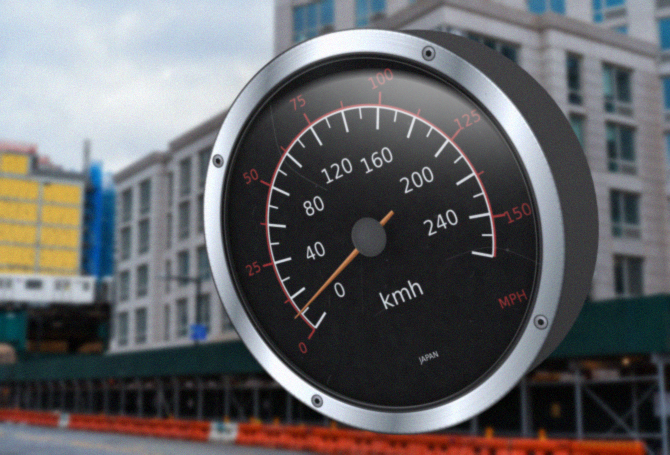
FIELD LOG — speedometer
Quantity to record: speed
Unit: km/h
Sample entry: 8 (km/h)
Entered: 10 (km/h)
